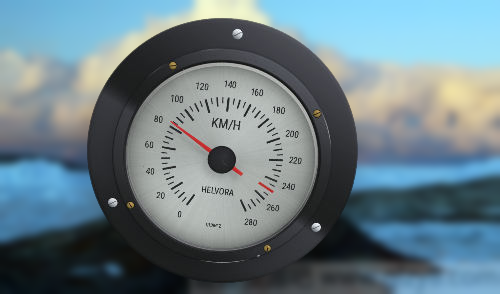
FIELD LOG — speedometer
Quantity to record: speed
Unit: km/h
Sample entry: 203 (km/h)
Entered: 85 (km/h)
